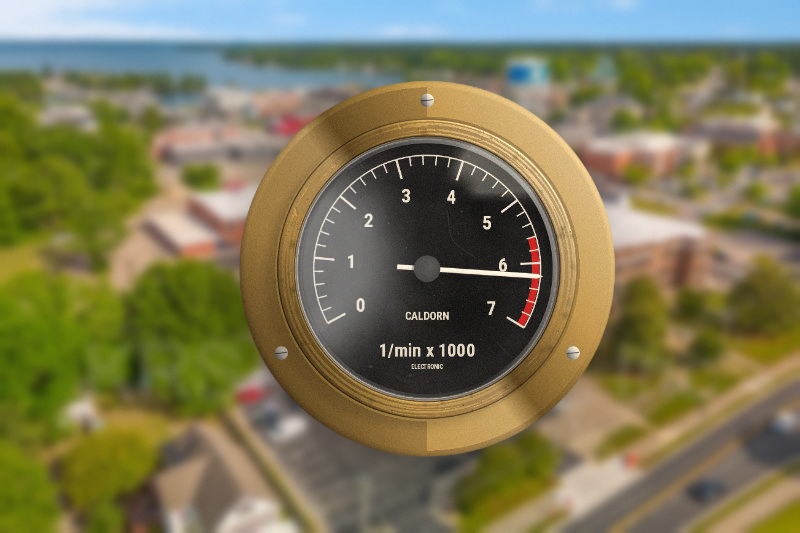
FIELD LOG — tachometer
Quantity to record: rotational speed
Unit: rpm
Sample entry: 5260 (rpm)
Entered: 6200 (rpm)
